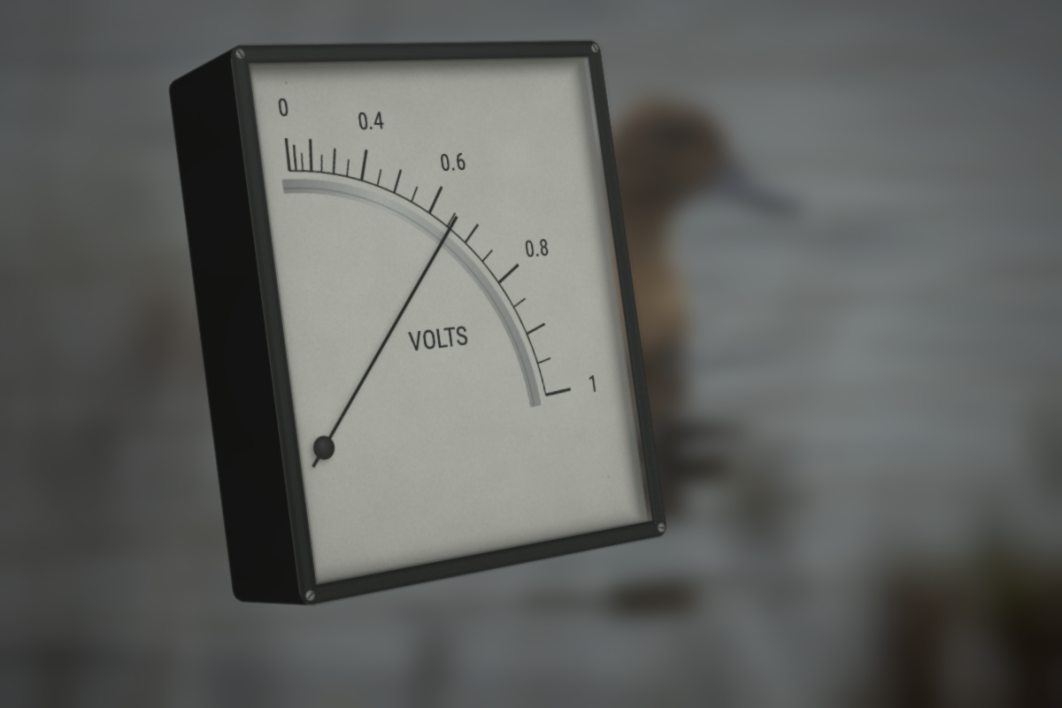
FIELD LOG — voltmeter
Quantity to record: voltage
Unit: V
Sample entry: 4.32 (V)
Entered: 0.65 (V)
